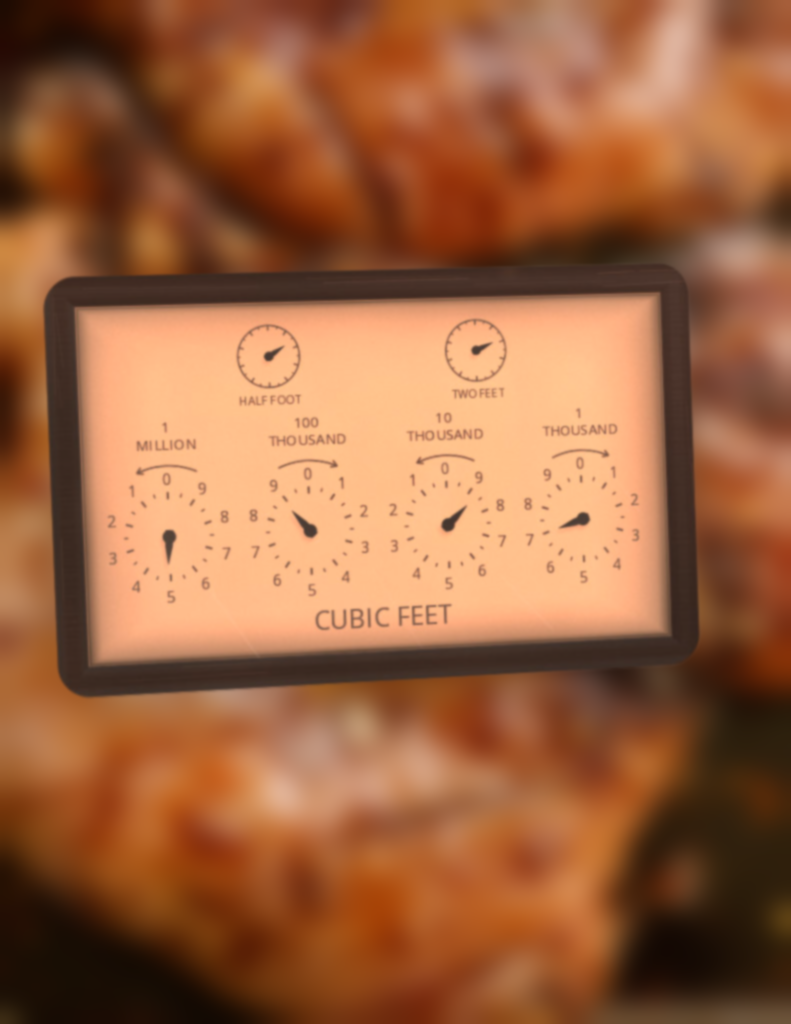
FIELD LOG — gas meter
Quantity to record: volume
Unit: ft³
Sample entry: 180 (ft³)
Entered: 488700 (ft³)
